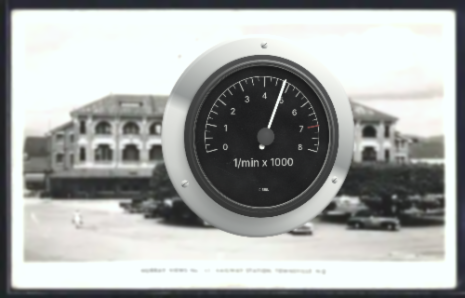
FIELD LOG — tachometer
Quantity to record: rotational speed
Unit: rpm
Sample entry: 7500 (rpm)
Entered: 4750 (rpm)
